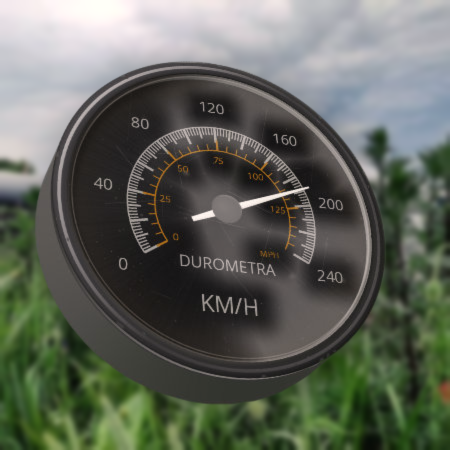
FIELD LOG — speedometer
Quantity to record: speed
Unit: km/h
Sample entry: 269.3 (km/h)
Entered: 190 (km/h)
